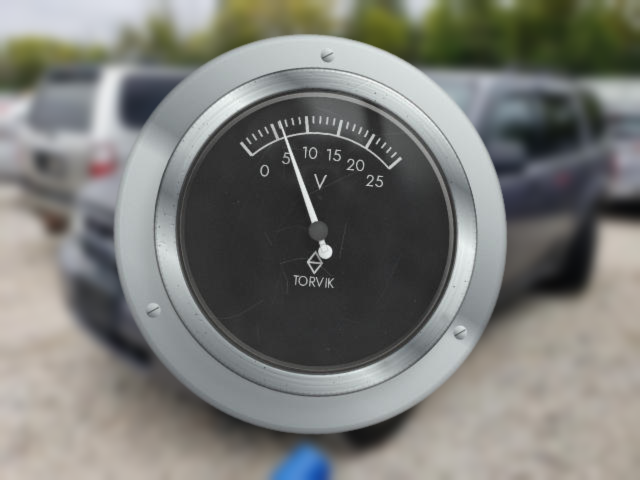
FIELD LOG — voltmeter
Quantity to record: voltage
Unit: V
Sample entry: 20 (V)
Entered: 6 (V)
